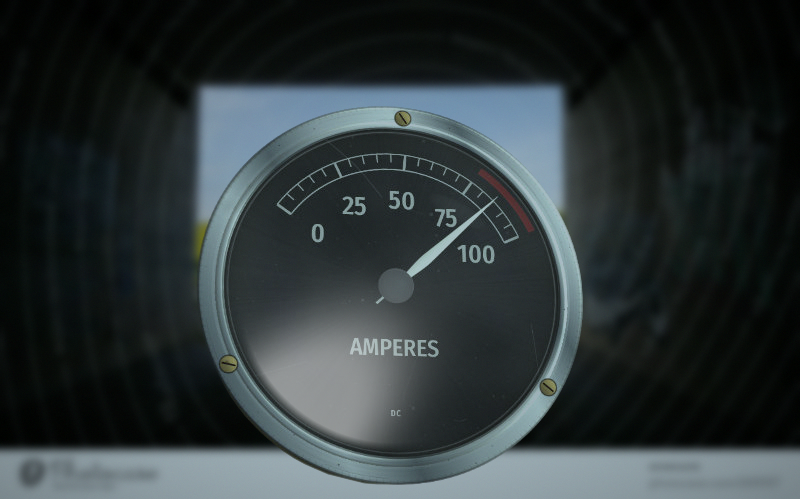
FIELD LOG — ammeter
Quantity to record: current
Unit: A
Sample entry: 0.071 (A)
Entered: 85 (A)
